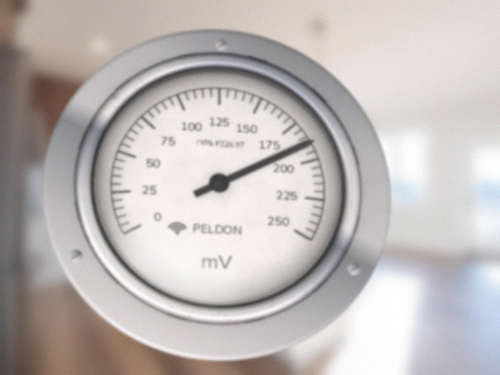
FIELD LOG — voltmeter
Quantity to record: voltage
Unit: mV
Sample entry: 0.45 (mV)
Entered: 190 (mV)
